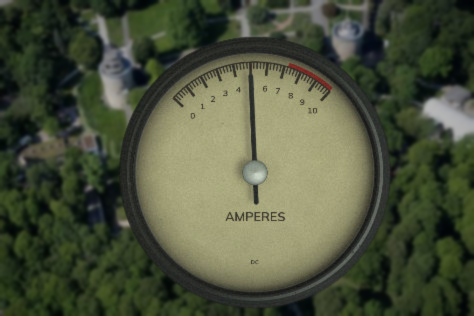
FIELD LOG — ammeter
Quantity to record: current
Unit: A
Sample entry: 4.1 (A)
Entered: 5 (A)
